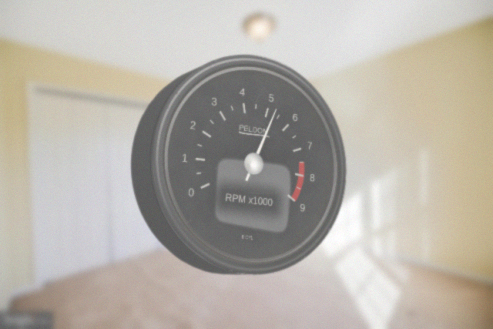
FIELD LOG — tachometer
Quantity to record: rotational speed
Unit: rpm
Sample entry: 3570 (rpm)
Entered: 5250 (rpm)
